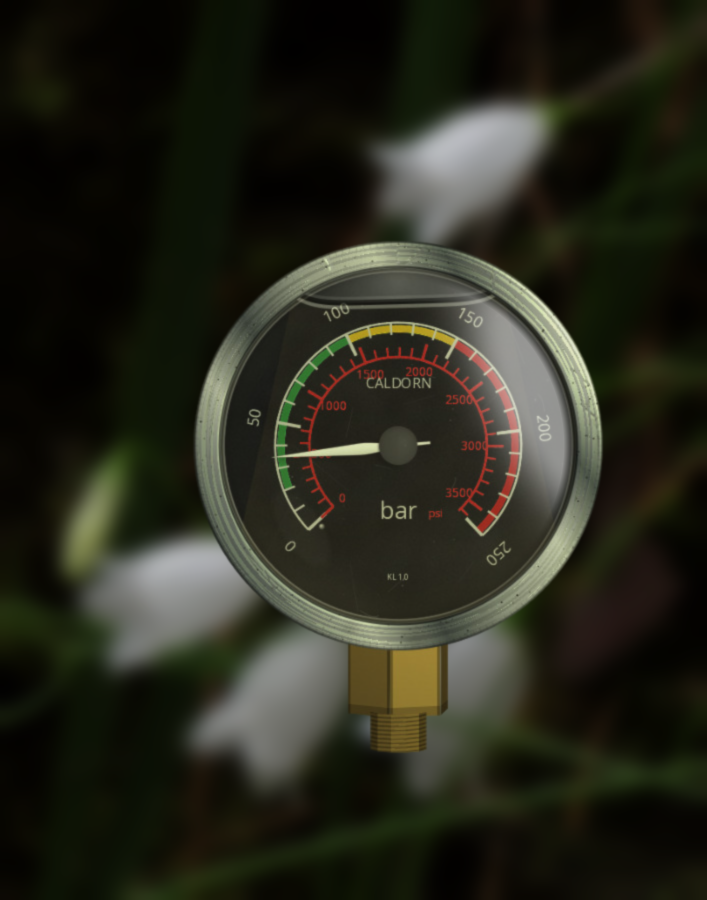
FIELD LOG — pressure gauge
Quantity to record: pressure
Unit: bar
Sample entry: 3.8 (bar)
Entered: 35 (bar)
